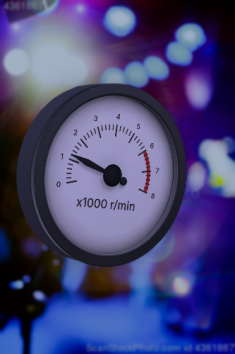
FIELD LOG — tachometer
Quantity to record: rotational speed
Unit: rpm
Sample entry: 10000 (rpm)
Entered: 1200 (rpm)
